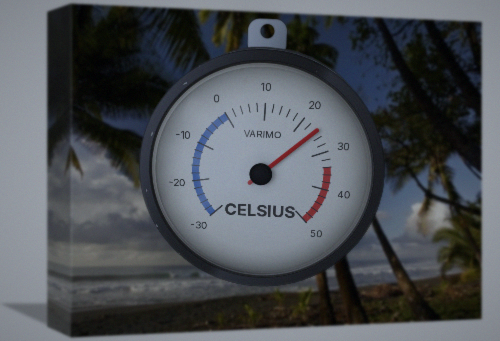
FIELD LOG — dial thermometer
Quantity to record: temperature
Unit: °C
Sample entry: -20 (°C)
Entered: 24 (°C)
